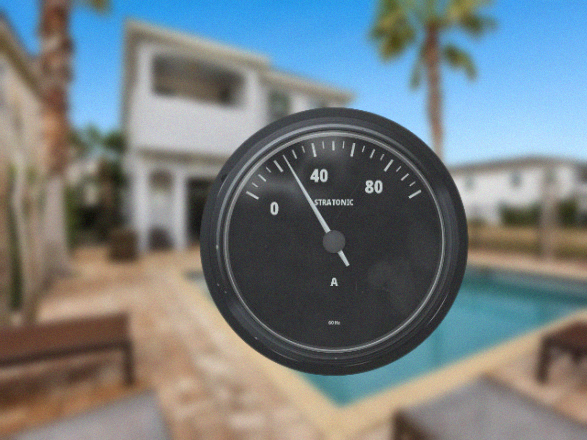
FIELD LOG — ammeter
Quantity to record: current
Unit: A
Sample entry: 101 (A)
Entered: 25 (A)
